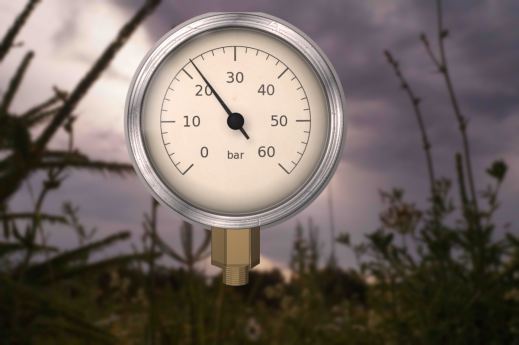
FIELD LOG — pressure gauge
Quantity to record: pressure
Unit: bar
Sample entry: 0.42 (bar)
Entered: 22 (bar)
